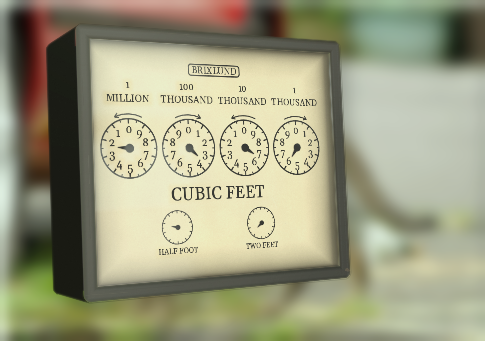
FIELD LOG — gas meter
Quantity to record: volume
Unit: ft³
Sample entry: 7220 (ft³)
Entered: 236600 (ft³)
